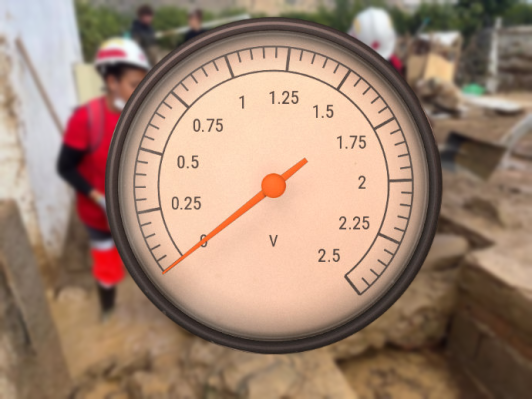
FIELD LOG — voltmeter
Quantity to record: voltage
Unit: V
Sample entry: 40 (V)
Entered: 0 (V)
